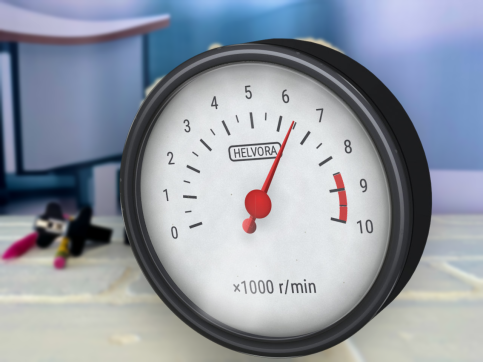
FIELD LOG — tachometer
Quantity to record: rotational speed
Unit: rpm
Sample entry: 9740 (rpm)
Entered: 6500 (rpm)
